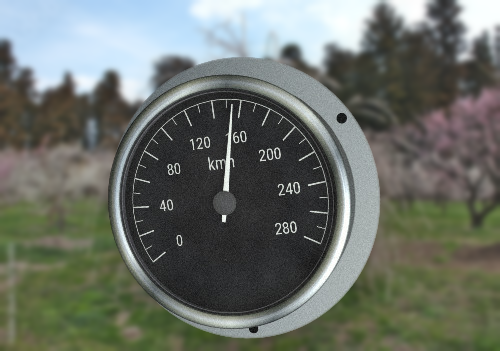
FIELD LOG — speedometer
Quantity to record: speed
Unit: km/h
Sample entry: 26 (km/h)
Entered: 155 (km/h)
